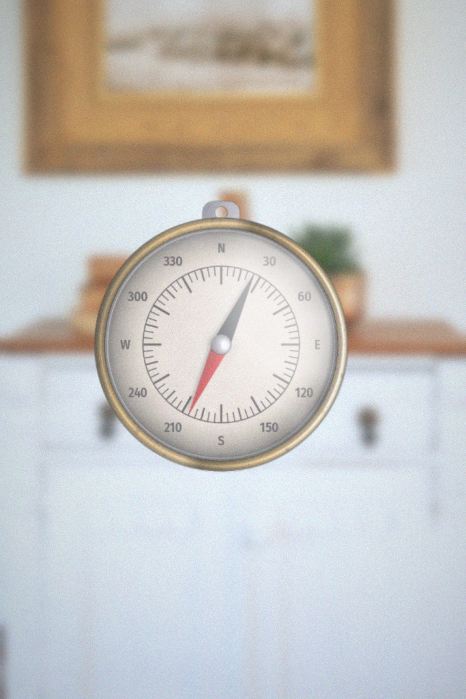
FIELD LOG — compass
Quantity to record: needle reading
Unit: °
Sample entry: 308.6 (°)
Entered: 205 (°)
